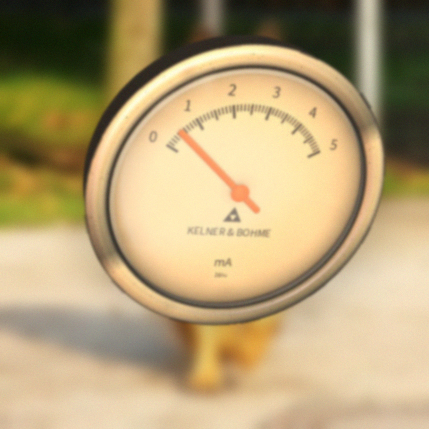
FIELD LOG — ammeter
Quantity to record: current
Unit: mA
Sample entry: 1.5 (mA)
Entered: 0.5 (mA)
